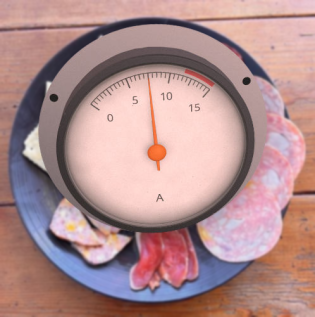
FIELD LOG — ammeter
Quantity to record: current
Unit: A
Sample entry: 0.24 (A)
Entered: 7.5 (A)
